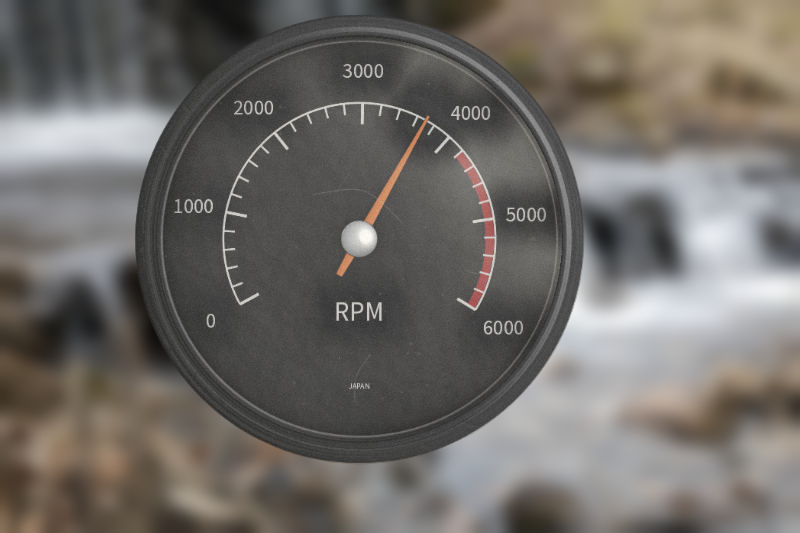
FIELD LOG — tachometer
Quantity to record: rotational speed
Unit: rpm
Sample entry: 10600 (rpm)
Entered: 3700 (rpm)
